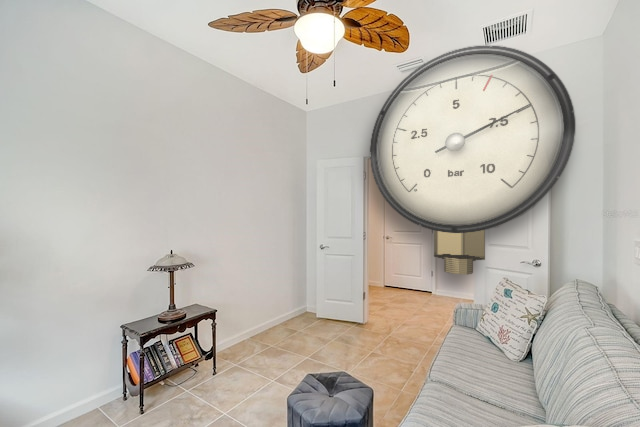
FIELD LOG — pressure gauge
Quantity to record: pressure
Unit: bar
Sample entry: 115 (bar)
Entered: 7.5 (bar)
